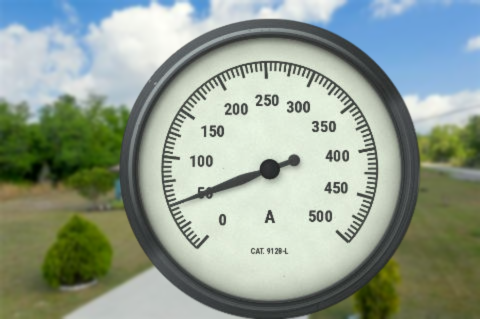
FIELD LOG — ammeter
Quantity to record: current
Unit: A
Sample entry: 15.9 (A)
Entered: 50 (A)
